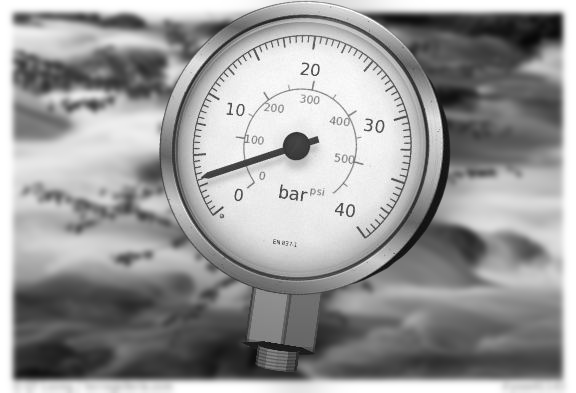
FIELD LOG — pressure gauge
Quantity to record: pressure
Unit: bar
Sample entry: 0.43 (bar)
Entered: 3 (bar)
